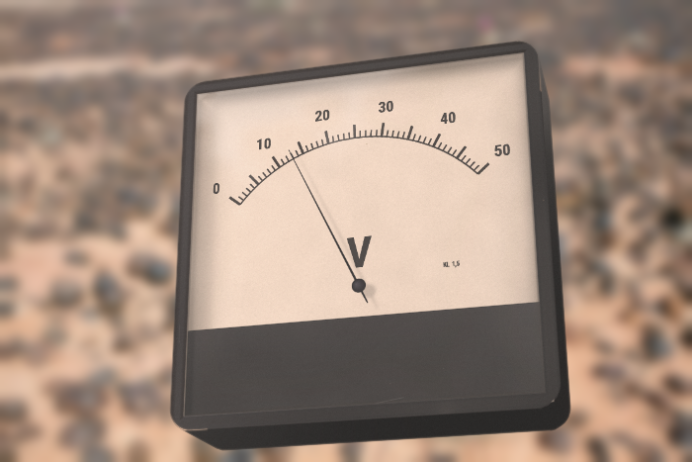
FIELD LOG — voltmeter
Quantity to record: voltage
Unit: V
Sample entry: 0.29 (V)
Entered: 13 (V)
